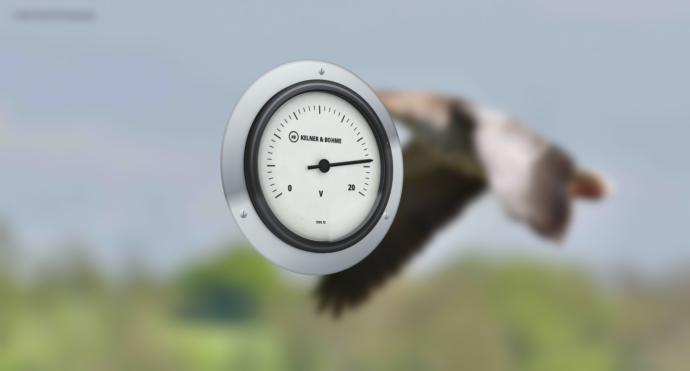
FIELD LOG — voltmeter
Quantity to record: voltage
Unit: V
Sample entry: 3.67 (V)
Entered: 17 (V)
